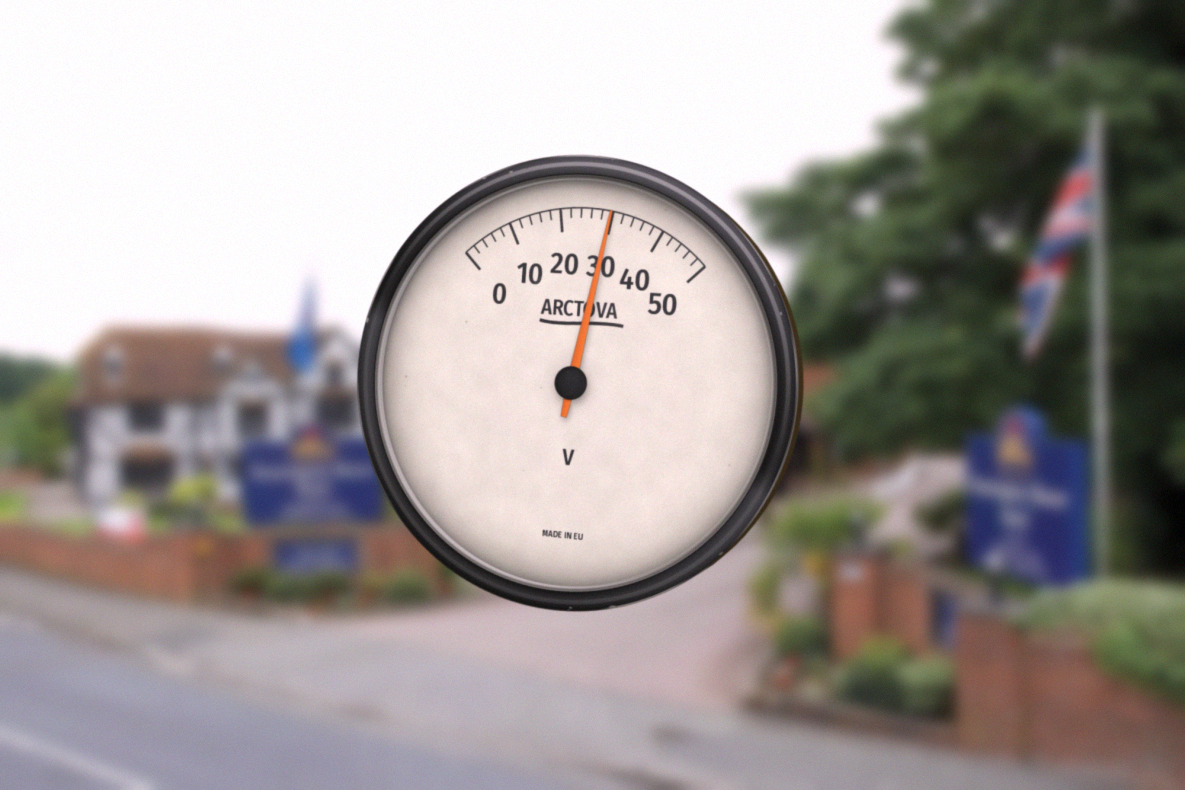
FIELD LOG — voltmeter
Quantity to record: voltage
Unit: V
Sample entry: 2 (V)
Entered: 30 (V)
